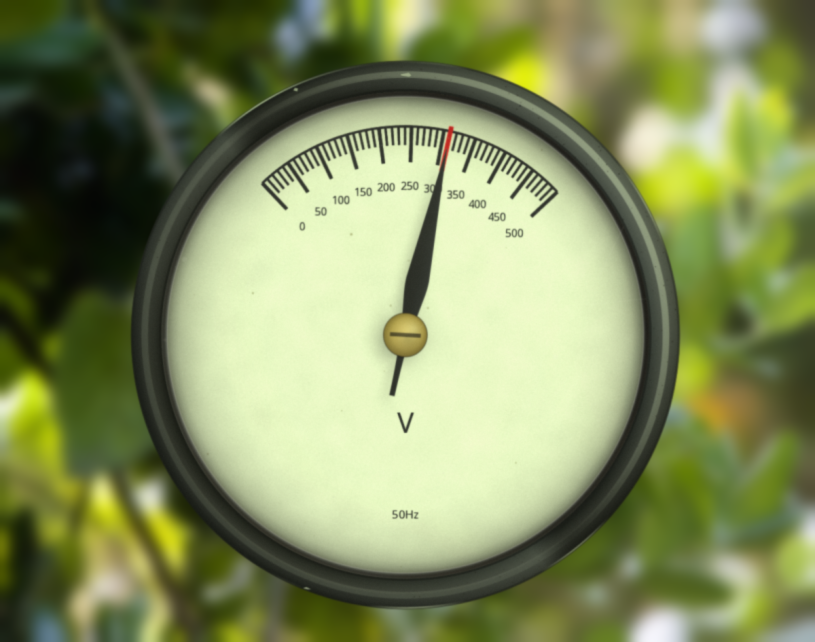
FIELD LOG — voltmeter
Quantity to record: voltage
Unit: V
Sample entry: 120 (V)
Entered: 310 (V)
